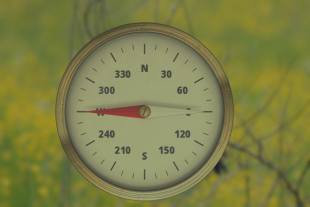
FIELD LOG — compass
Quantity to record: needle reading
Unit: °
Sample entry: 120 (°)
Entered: 270 (°)
